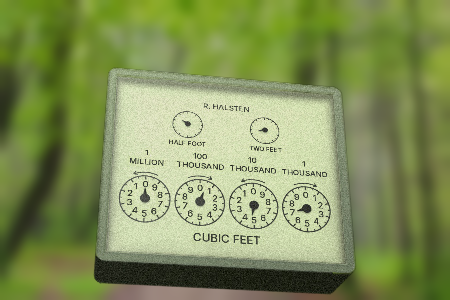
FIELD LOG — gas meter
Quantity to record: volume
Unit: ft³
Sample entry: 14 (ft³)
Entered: 4700 (ft³)
